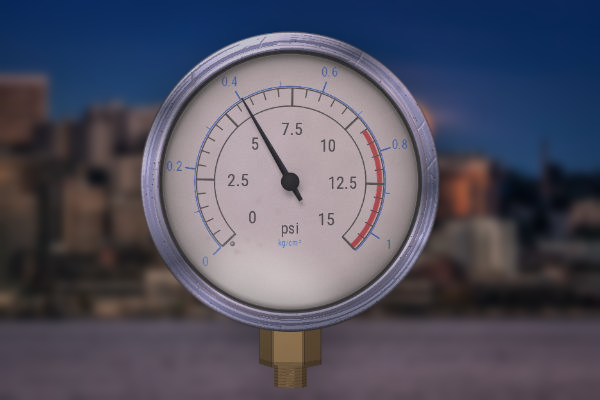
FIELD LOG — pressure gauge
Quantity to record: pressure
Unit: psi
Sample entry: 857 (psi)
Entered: 5.75 (psi)
